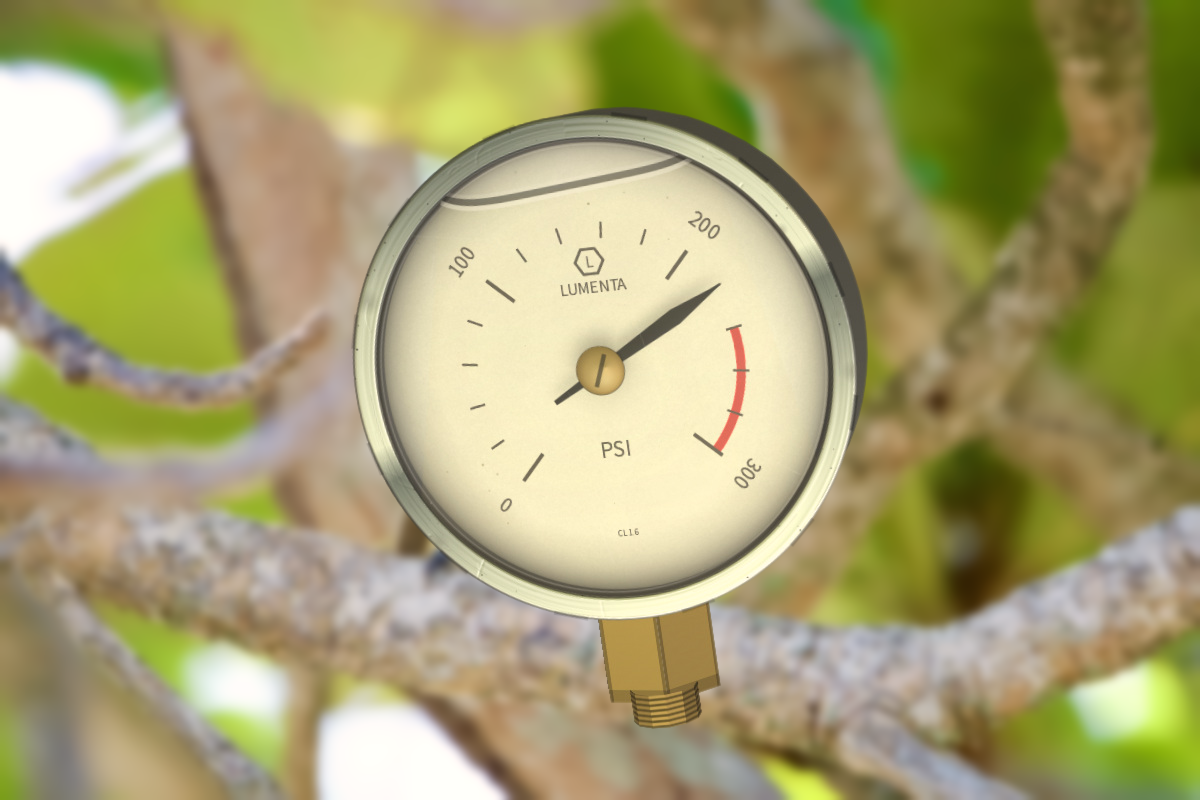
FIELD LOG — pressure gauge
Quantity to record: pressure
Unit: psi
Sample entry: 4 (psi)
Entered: 220 (psi)
